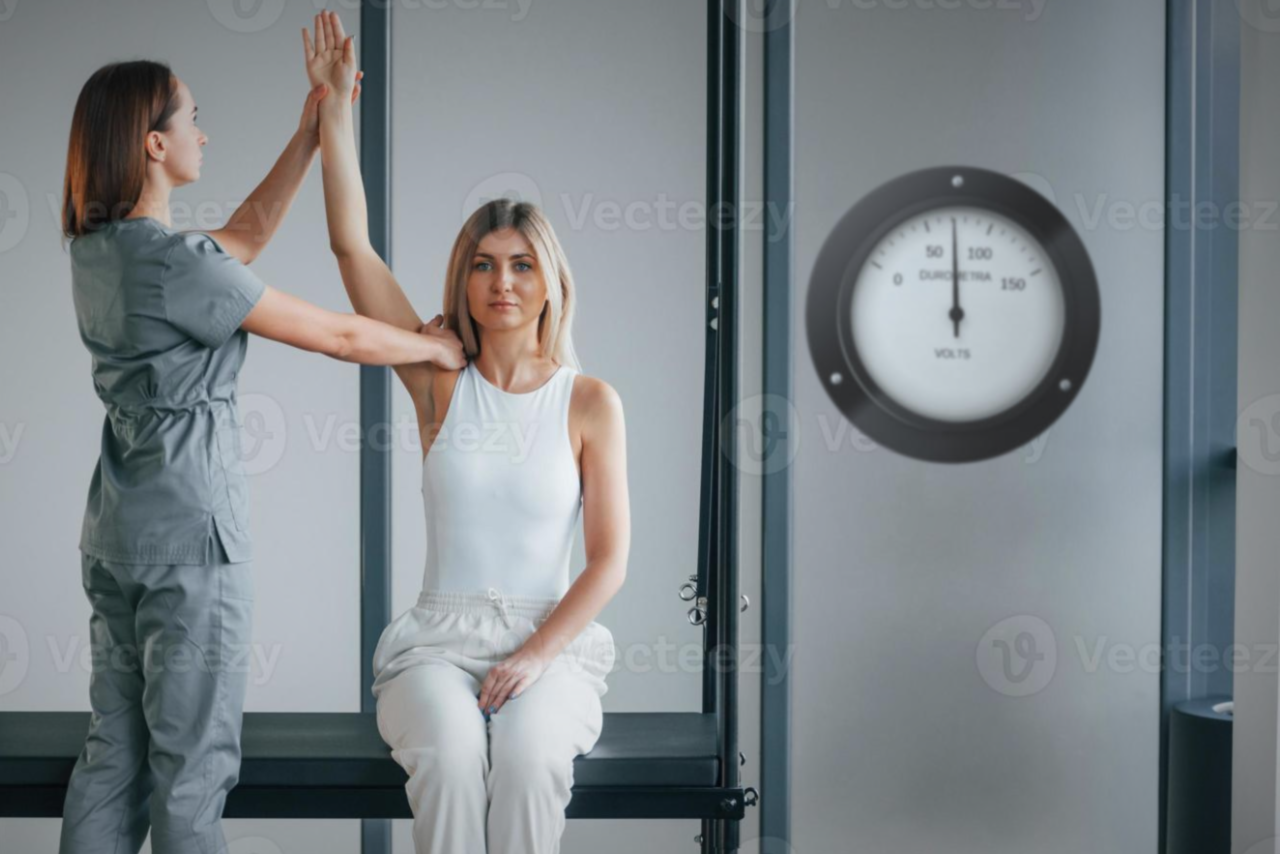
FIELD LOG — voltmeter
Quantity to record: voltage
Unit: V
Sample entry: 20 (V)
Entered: 70 (V)
